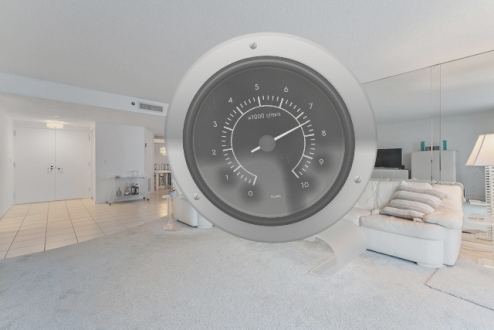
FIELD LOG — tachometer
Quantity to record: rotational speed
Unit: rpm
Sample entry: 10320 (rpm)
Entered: 7400 (rpm)
